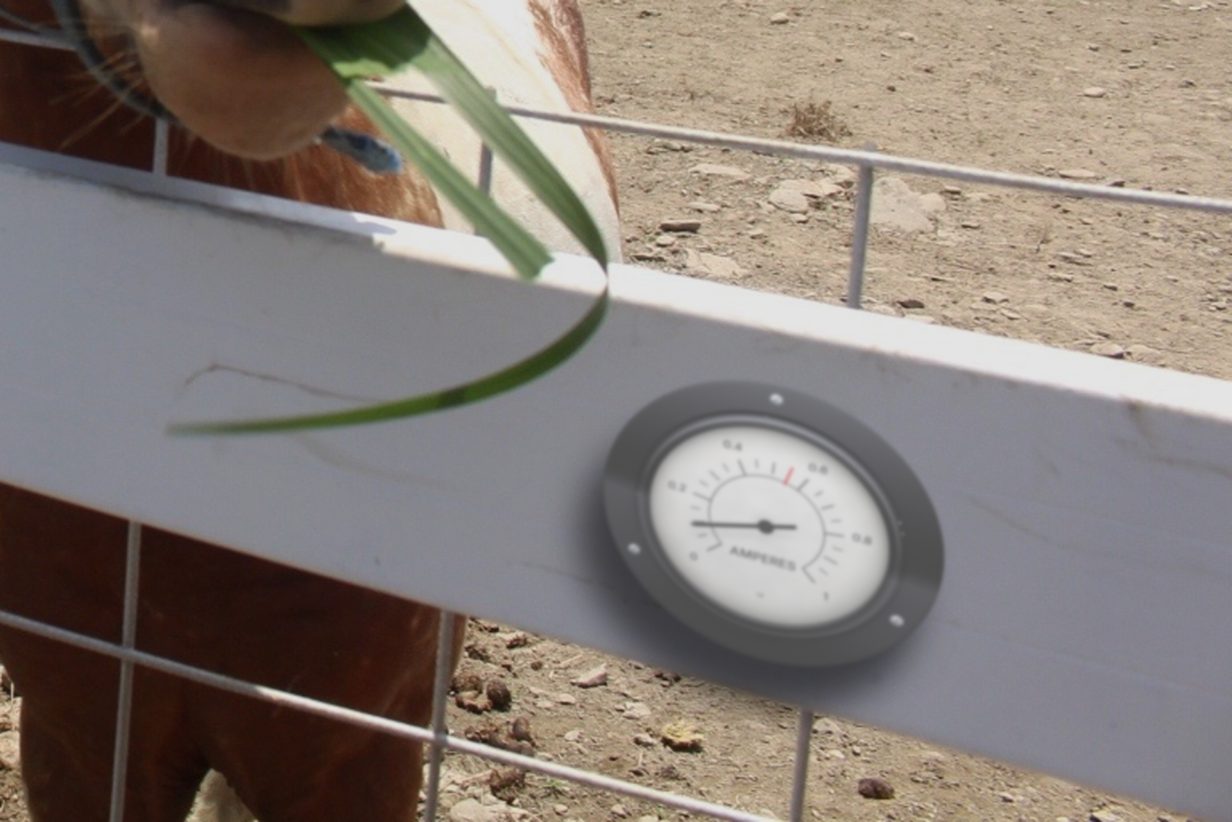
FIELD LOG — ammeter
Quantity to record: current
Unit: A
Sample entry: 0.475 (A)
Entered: 0.1 (A)
